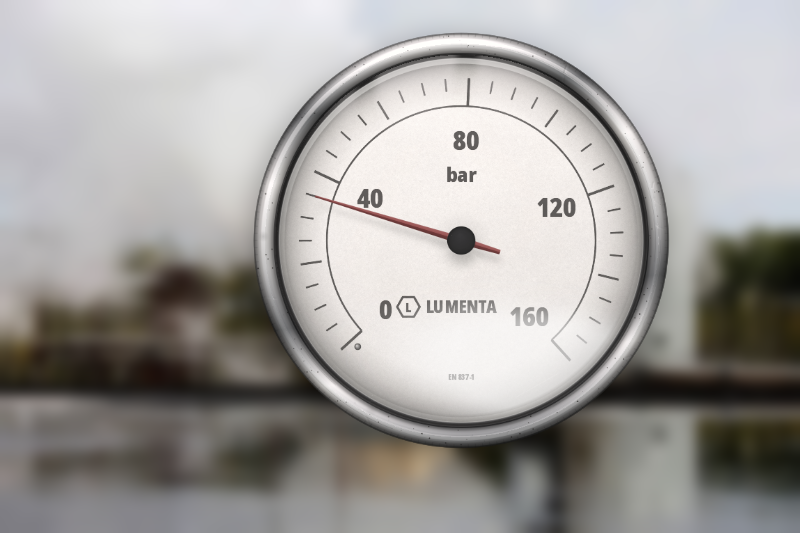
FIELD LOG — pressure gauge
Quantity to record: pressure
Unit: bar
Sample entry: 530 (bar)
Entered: 35 (bar)
